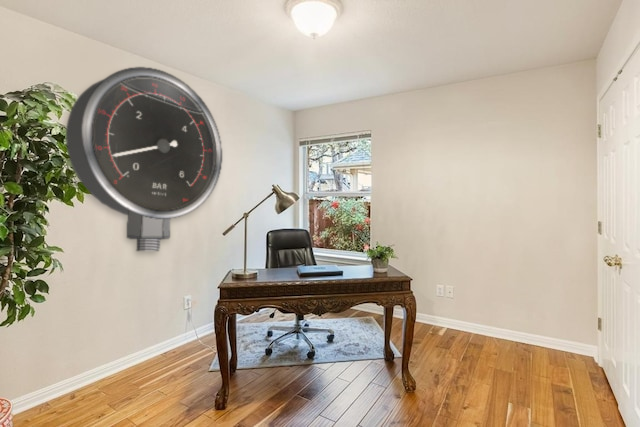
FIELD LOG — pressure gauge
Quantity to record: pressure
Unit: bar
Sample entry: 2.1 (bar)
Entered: 0.5 (bar)
